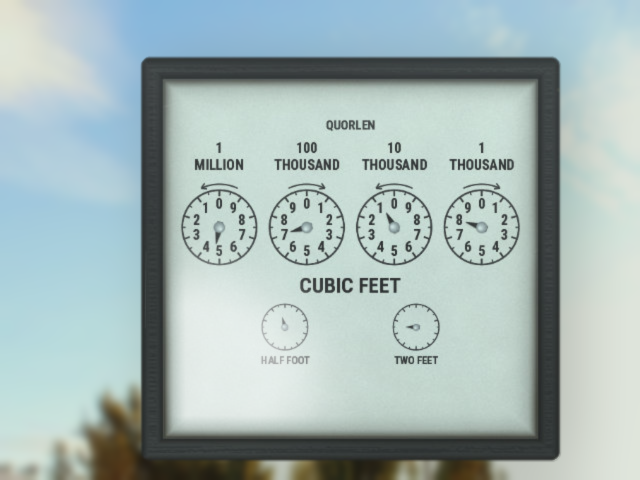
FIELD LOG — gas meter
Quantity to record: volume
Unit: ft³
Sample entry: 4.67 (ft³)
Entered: 470800 (ft³)
